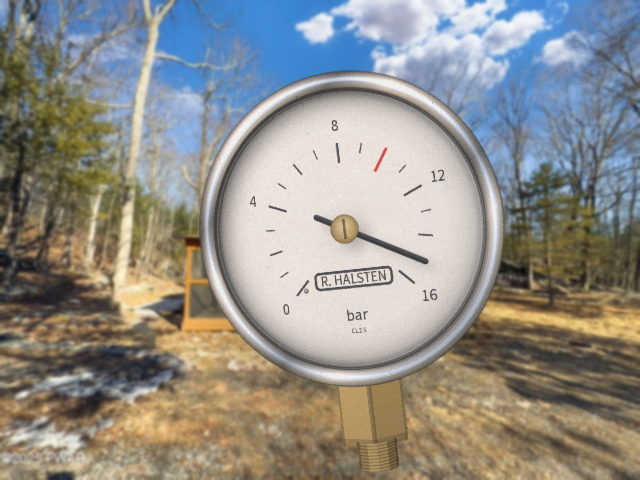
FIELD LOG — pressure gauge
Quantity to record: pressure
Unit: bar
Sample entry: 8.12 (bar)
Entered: 15 (bar)
